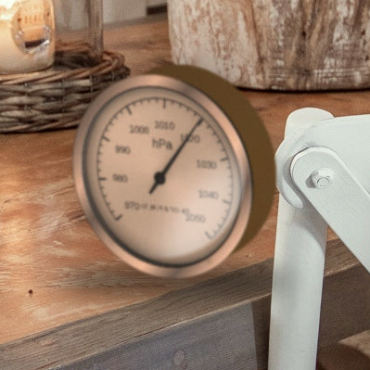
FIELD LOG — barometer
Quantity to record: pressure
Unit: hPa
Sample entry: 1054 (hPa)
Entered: 1020 (hPa)
